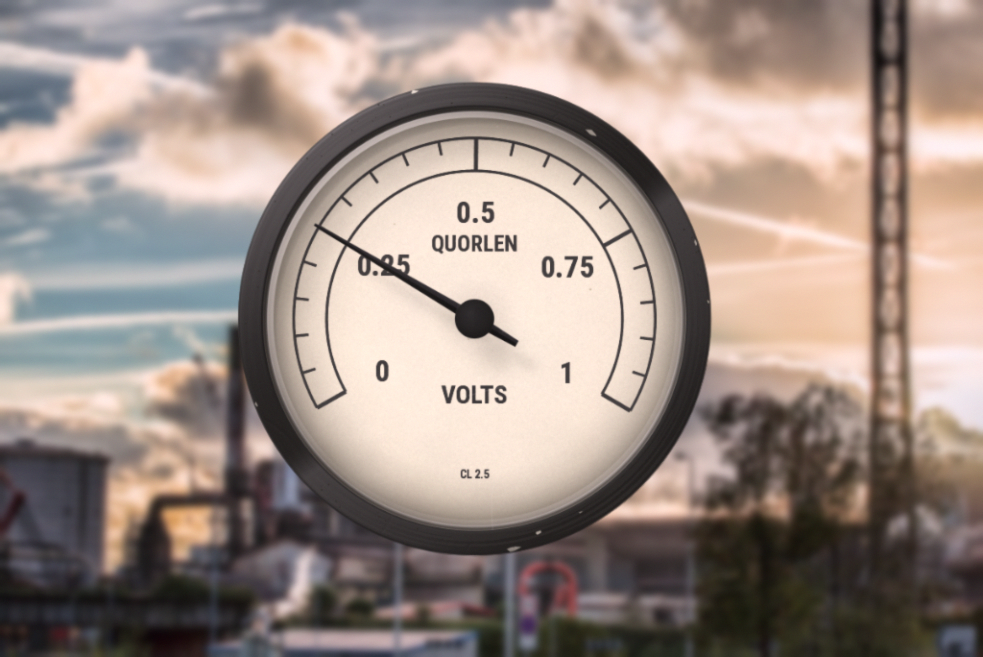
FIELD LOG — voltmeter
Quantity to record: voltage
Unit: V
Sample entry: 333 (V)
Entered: 0.25 (V)
